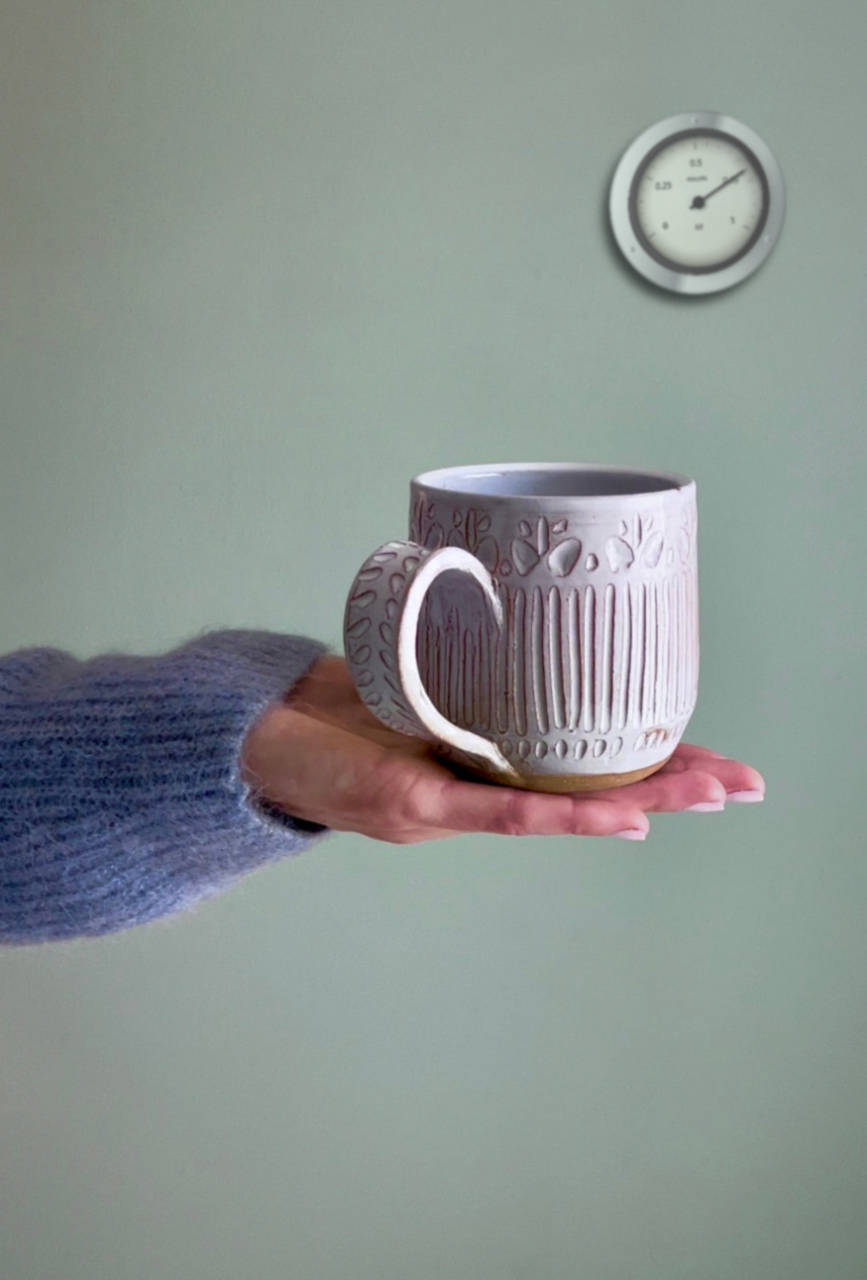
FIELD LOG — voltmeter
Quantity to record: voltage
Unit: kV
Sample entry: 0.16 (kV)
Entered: 0.75 (kV)
